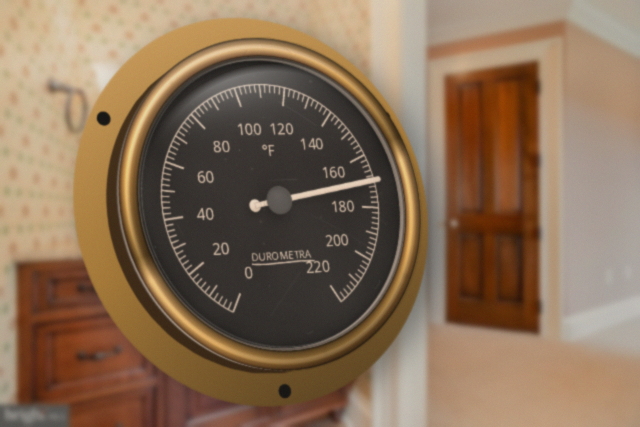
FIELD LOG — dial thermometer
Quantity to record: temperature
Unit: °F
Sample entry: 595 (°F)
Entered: 170 (°F)
